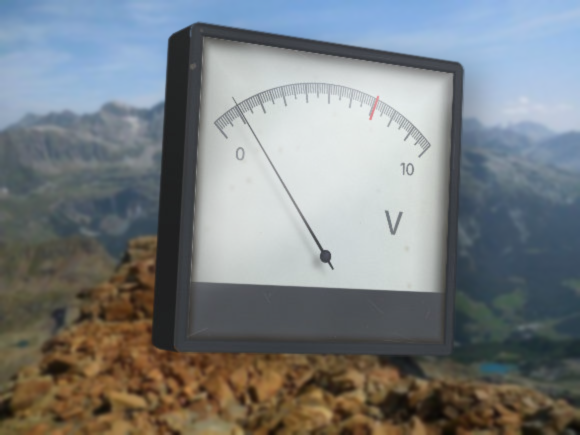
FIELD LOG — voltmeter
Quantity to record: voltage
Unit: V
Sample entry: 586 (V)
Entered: 1 (V)
